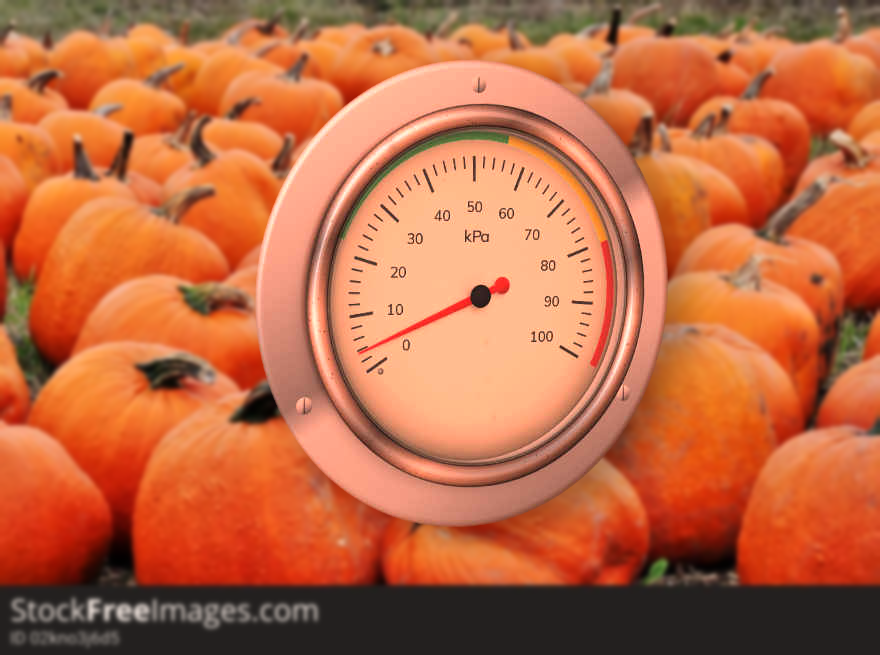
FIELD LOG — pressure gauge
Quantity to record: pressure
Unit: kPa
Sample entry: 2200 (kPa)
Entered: 4 (kPa)
